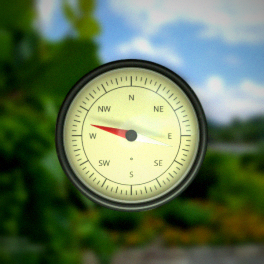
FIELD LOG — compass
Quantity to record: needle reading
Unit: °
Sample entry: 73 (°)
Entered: 285 (°)
